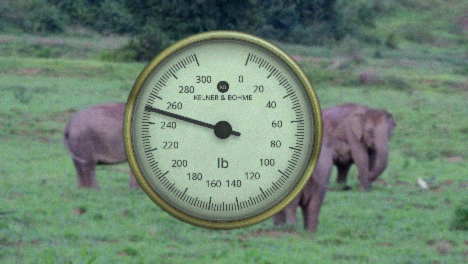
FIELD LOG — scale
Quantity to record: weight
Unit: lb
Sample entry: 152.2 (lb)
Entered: 250 (lb)
